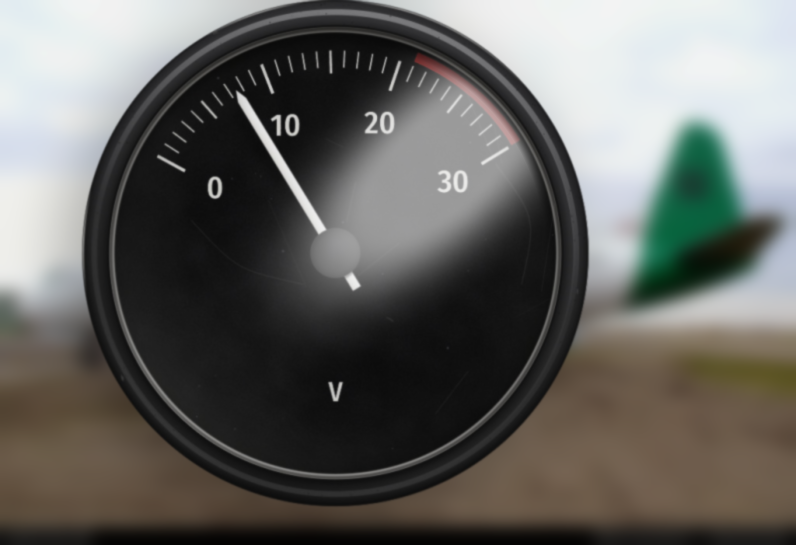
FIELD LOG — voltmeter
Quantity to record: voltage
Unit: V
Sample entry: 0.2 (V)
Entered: 7.5 (V)
